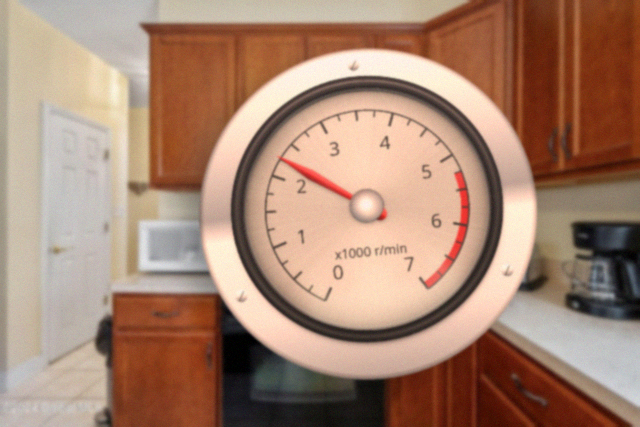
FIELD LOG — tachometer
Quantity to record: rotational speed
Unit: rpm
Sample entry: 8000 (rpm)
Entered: 2250 (rpm)
